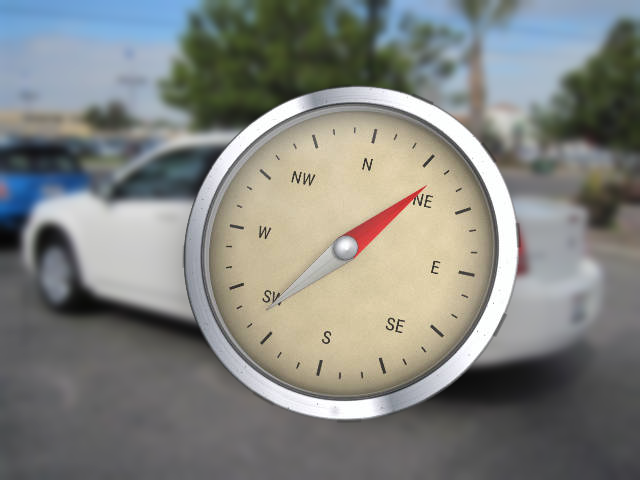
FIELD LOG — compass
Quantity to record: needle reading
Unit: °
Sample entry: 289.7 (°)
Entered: 40 (°)
